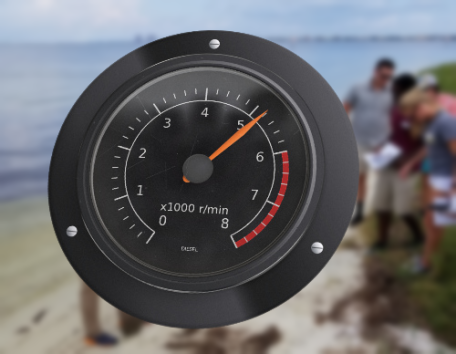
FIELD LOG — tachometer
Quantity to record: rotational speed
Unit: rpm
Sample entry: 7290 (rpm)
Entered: 5200 (rpm)
